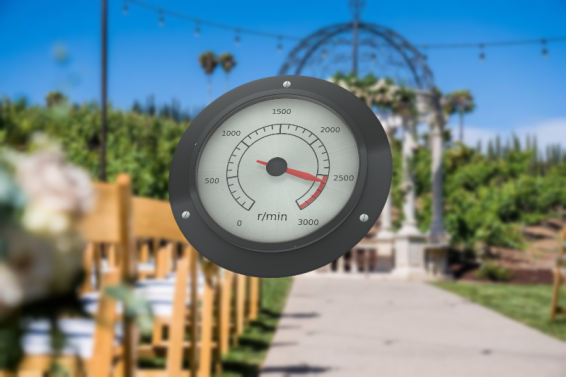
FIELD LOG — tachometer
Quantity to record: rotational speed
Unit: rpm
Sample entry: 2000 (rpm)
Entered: 2600 (rpm)
